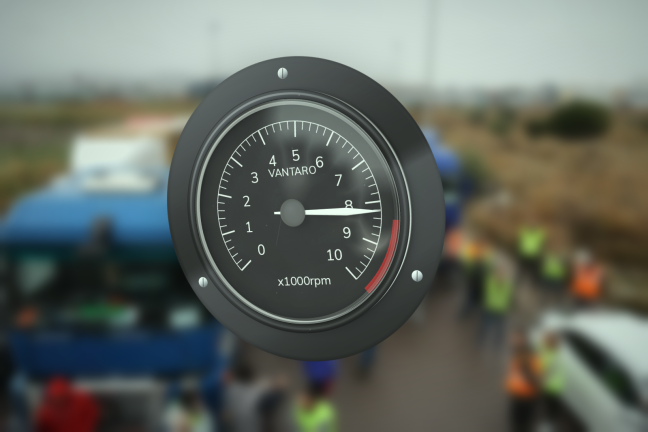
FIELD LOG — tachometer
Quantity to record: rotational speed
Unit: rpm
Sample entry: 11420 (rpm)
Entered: 8200 (rpm)
